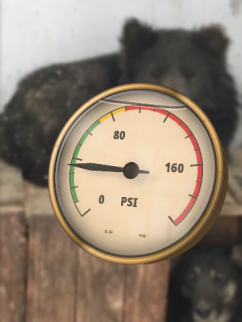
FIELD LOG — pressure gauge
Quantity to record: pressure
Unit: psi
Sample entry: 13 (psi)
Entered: 35 (psi)
